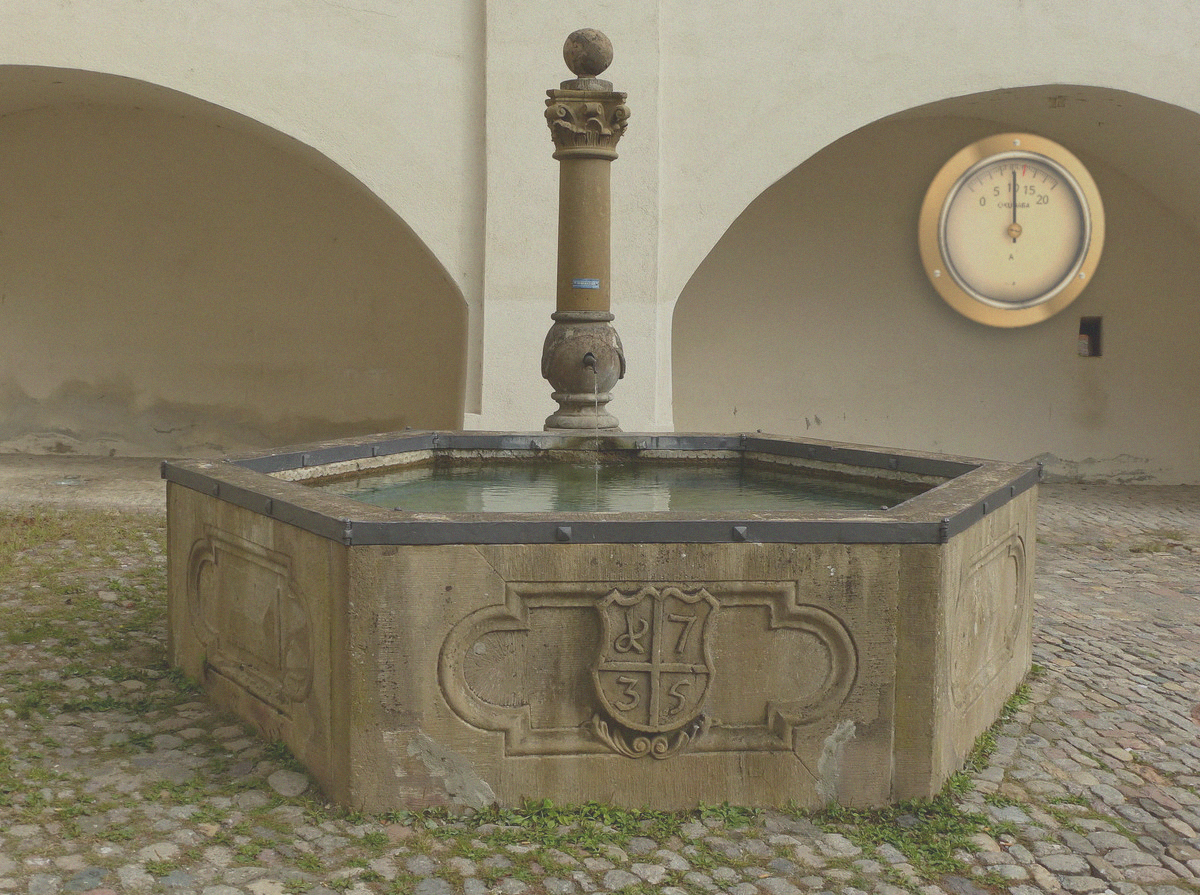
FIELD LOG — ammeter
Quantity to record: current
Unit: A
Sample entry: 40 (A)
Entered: 10 (A)
